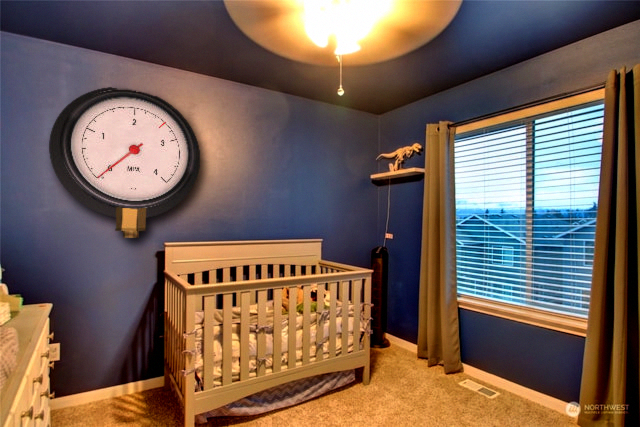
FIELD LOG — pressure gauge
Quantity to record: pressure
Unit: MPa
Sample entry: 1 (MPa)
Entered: 0 (MPa)
